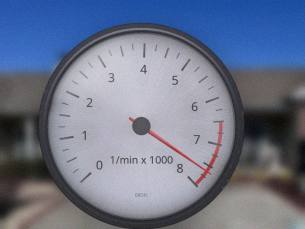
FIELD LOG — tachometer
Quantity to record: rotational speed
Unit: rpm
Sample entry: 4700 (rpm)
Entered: 7625 (rpm)
